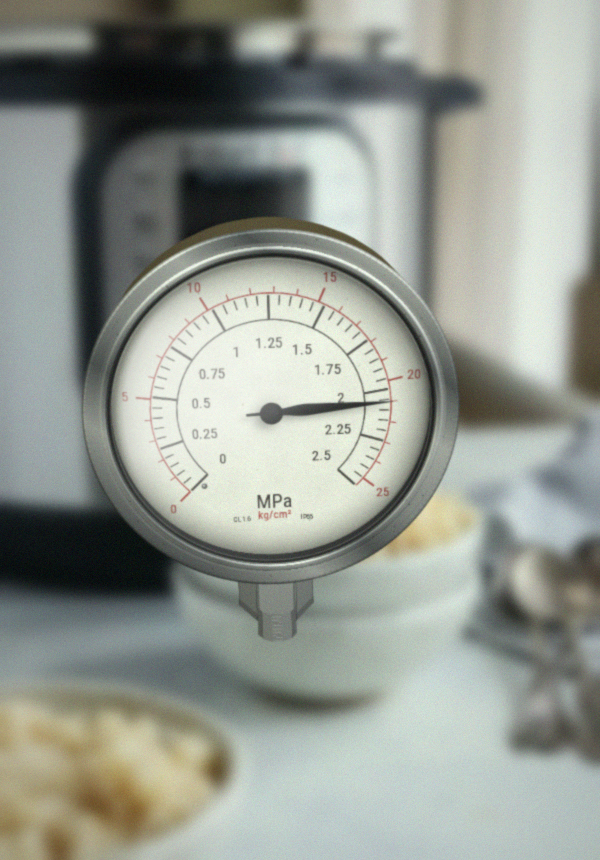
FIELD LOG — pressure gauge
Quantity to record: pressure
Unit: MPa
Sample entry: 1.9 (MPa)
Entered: 2.05 (MPa)
